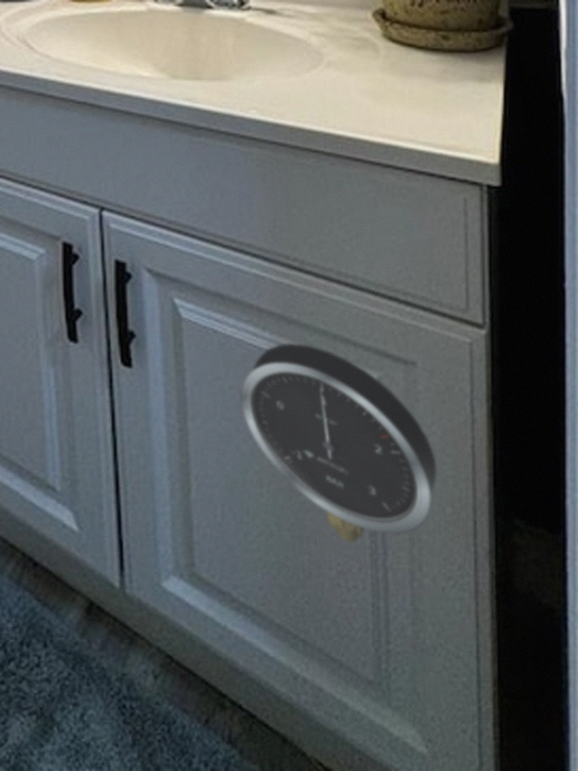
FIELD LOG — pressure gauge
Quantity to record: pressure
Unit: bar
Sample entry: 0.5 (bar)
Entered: 1 (bar)
